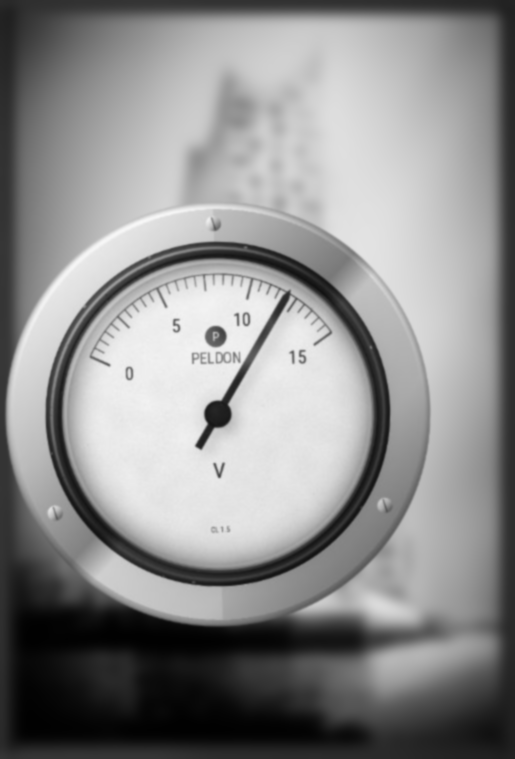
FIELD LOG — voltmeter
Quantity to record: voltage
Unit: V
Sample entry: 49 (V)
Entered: 12 (V)
